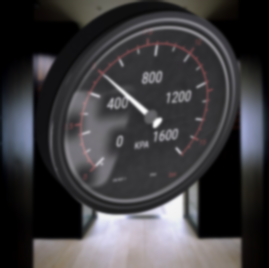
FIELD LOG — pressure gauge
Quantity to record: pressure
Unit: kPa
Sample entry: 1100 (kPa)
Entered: 500 (kPa)
